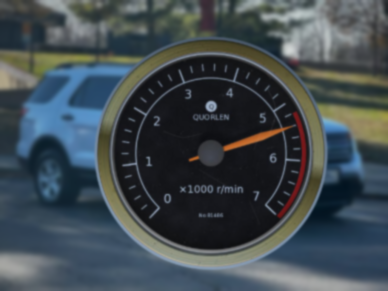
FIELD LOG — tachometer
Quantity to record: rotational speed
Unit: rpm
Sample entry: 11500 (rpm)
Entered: 5400 (rpm)
